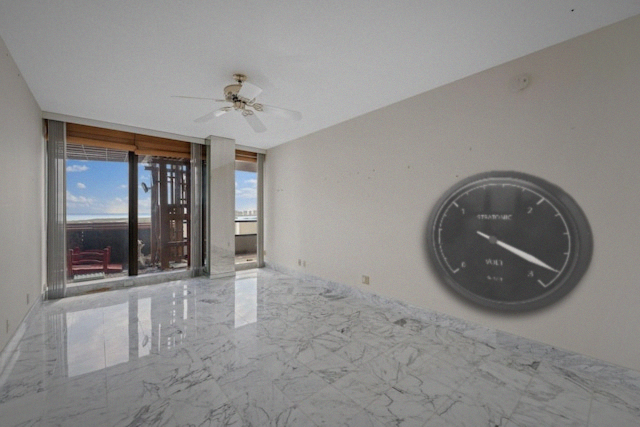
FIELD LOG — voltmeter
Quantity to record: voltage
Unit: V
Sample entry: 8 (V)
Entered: 2.8 (V)
